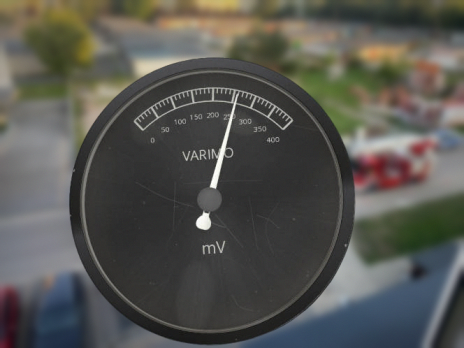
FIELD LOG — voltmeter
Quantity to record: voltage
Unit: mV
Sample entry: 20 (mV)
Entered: 260 (mV)
